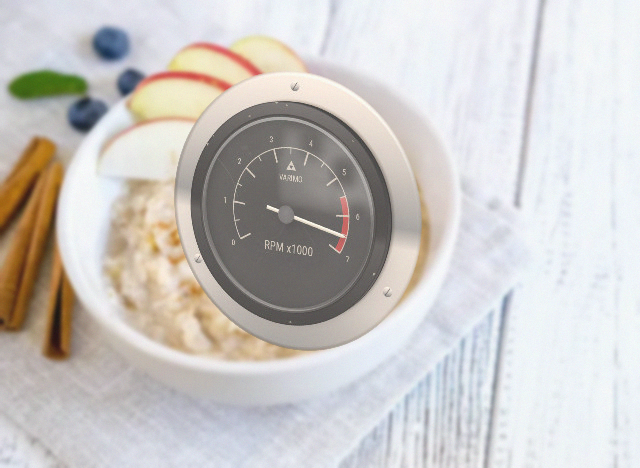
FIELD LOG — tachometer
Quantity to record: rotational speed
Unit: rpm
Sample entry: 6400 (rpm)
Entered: 6500 (rpm)
